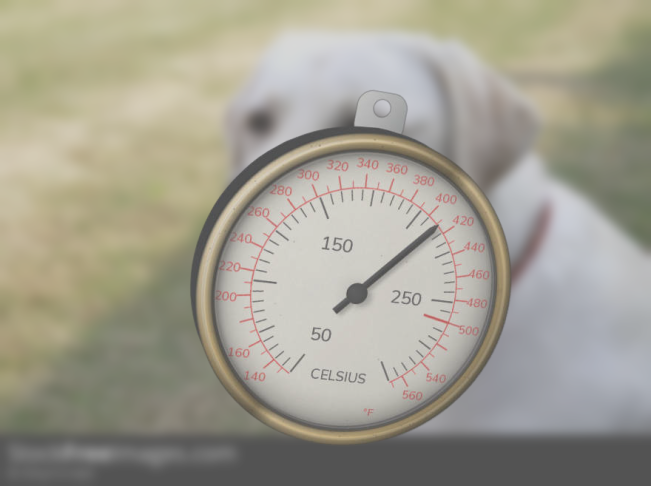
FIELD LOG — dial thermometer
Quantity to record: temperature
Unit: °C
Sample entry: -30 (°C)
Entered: 210 (°C)
